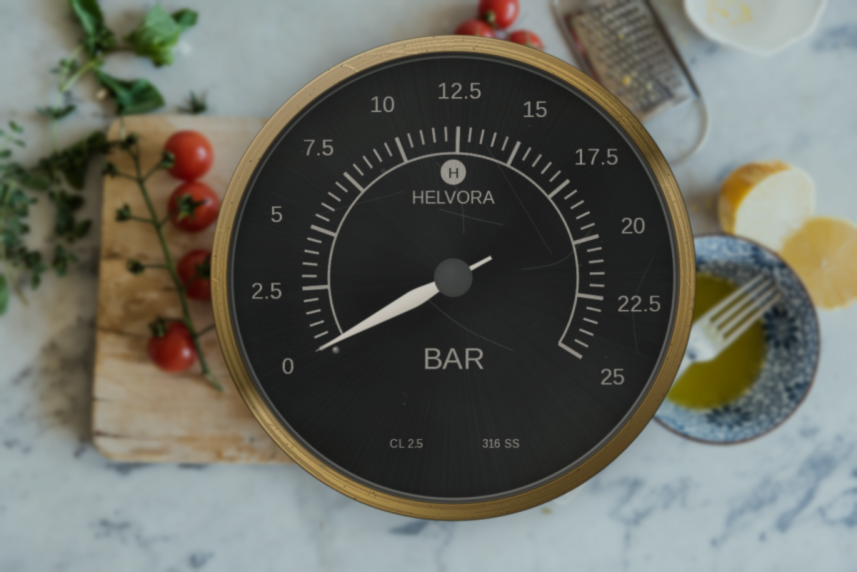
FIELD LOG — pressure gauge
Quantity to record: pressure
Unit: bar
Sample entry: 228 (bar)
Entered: 0 (bar)
